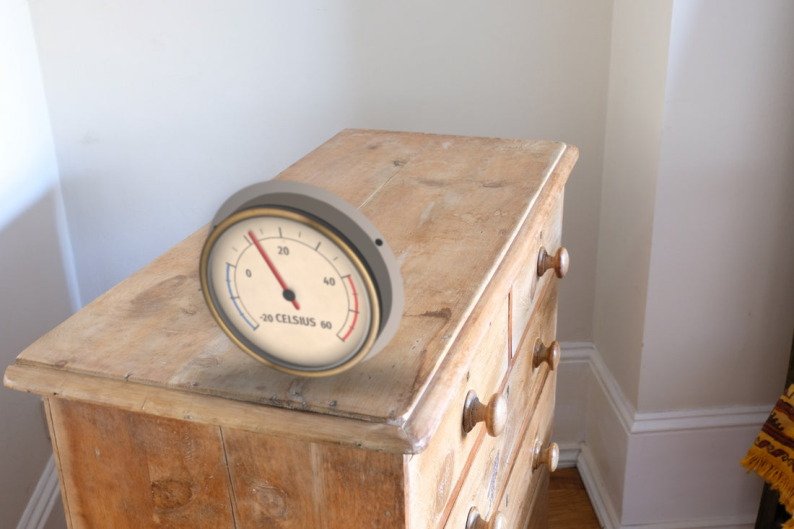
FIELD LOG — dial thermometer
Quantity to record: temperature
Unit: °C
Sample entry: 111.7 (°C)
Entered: 12.5 (°C)
